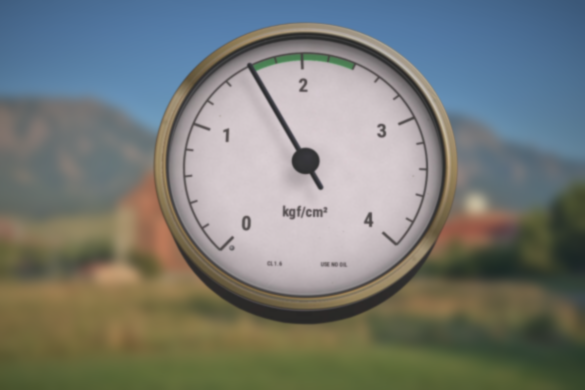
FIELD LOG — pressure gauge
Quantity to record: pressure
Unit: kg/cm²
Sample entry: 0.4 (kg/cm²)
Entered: 1.6 (kg/cm²)
